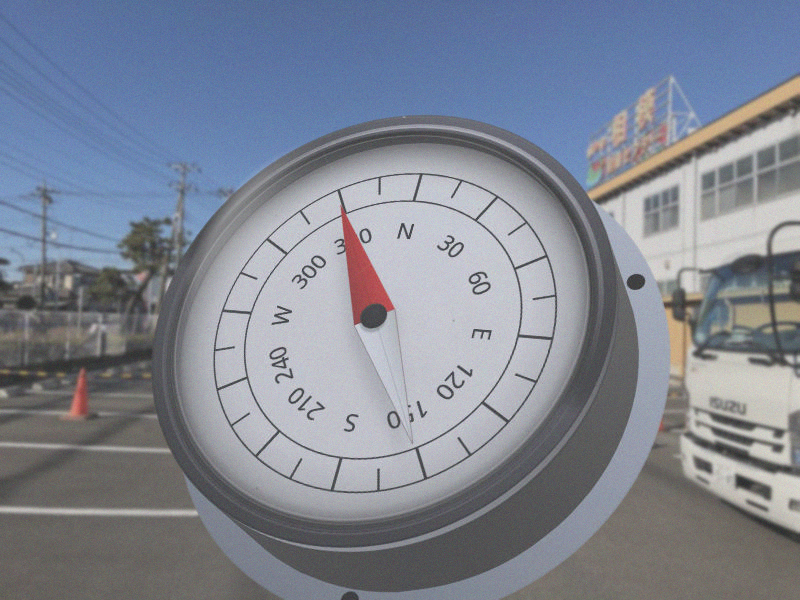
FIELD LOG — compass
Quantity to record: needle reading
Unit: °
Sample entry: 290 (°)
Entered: 330 (°)
